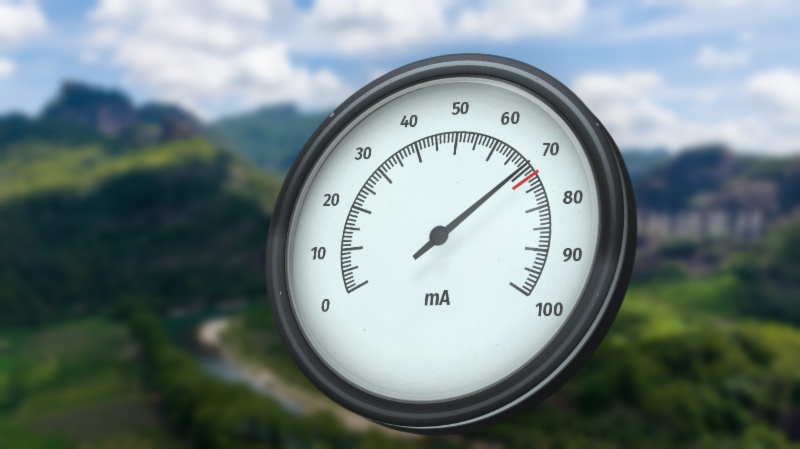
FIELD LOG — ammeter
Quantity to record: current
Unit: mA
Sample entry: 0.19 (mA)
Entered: 70 (mA)
